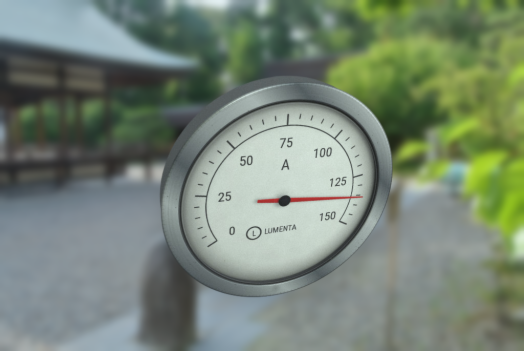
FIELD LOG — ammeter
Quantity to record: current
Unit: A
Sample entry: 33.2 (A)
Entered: 135 (A)
